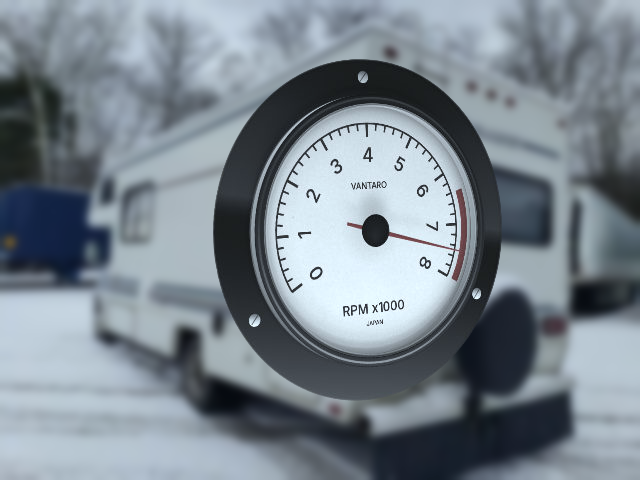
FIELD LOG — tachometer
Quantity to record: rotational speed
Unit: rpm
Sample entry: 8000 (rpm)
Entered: 7500 (rpm)
